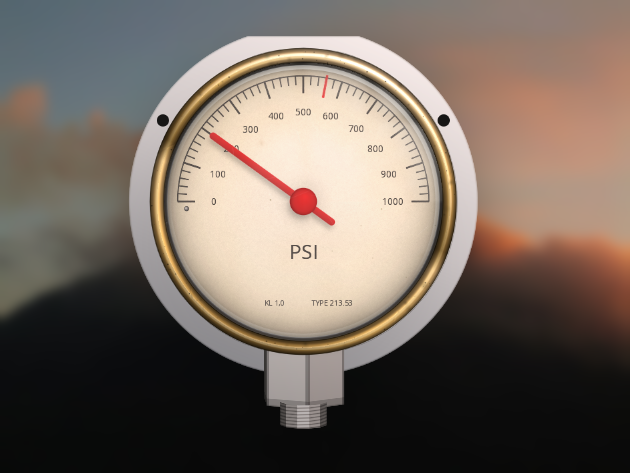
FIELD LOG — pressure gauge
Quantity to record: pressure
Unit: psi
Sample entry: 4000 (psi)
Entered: 200 (psi)
